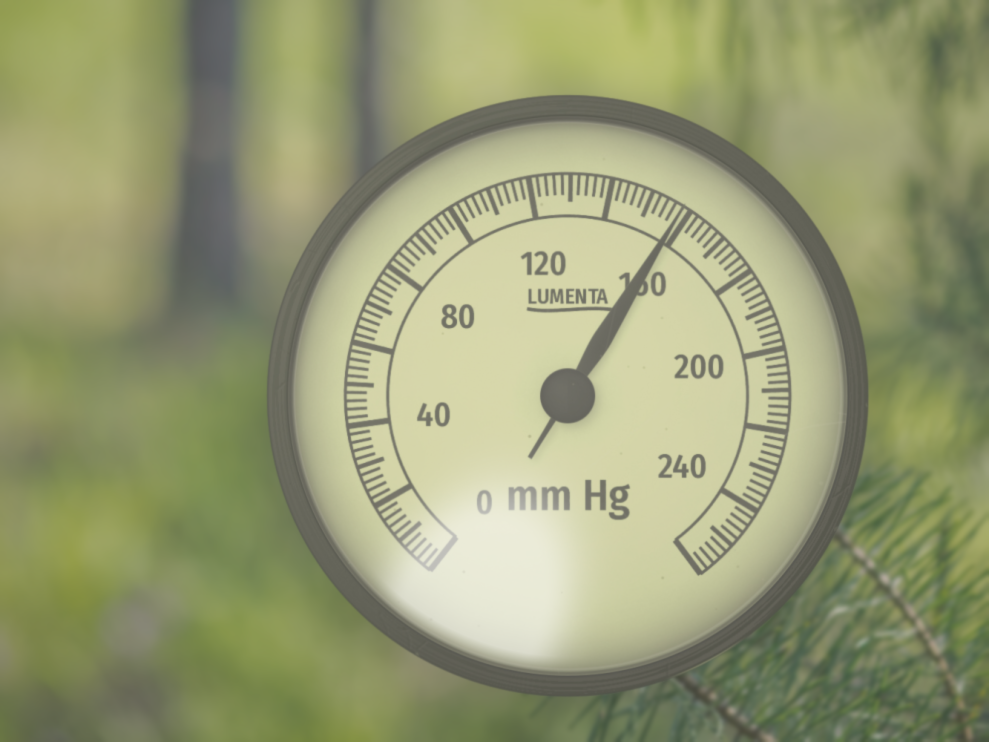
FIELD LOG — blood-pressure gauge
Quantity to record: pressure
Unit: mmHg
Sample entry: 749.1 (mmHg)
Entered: 158 (mmHg)
